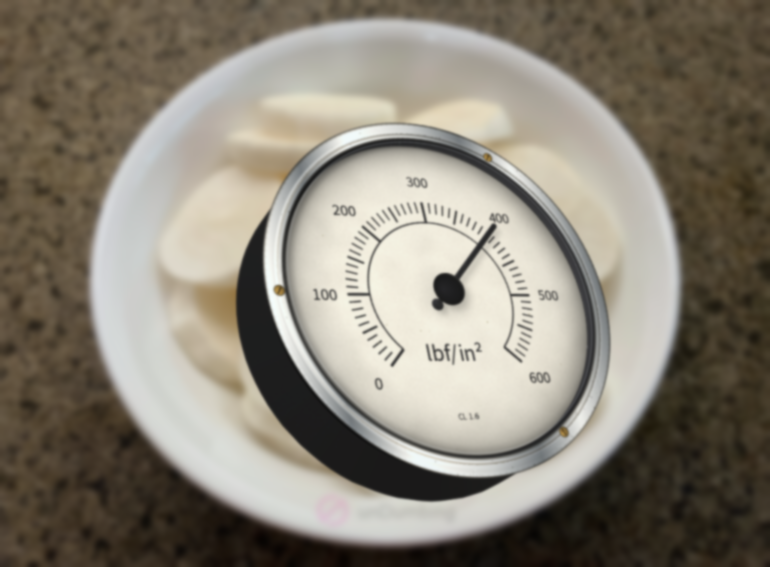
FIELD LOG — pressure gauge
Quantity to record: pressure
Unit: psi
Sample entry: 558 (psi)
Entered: 400 (psi)
